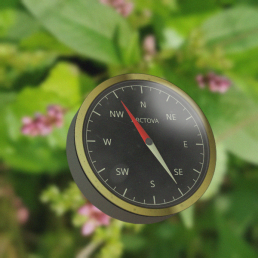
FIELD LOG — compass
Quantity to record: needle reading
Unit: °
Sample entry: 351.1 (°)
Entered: 330 (°)
